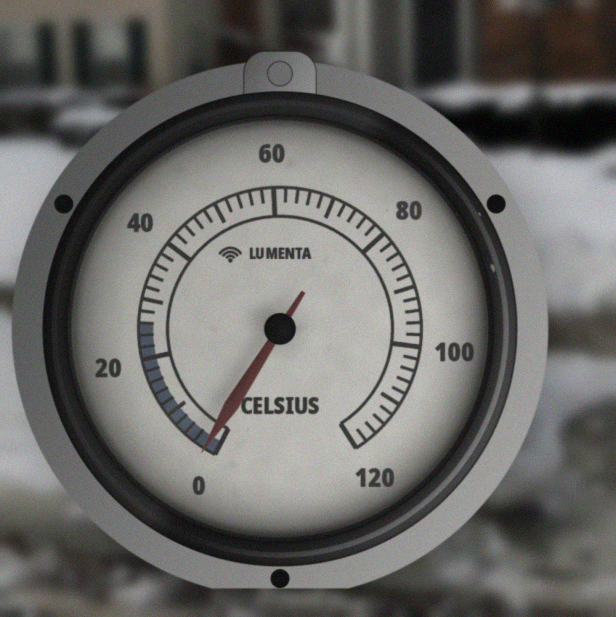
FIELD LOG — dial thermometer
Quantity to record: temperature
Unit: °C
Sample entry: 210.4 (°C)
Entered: 2 (°C)
